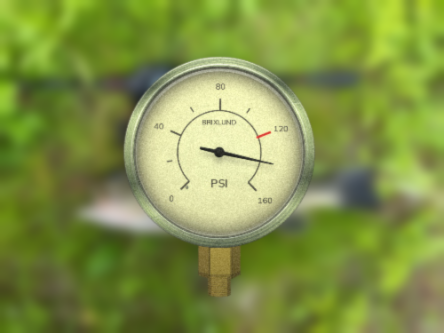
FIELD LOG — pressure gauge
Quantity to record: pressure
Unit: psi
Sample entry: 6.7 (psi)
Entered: 140 (psi)
